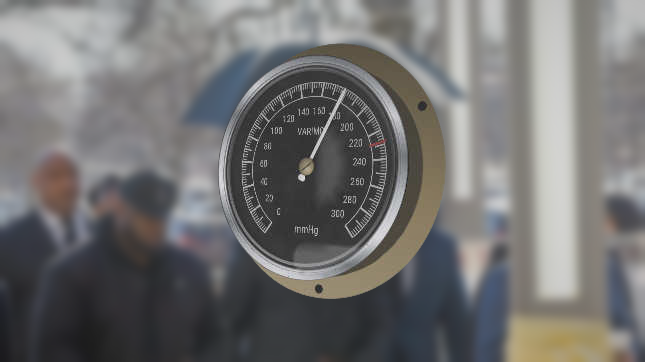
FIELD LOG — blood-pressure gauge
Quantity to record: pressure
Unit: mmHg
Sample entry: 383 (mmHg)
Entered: 180 (mmHg)
